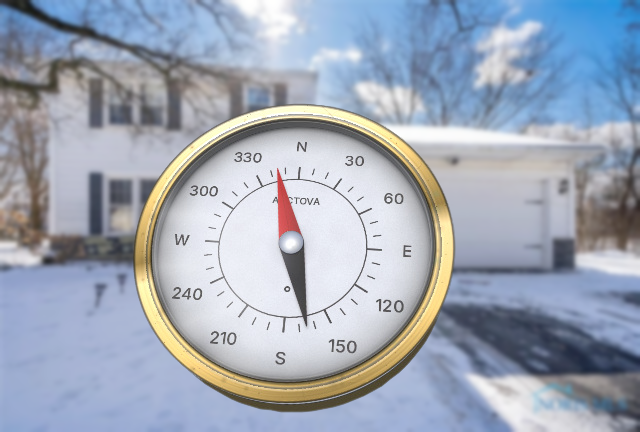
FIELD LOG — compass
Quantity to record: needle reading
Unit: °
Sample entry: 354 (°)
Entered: 345 (°)
